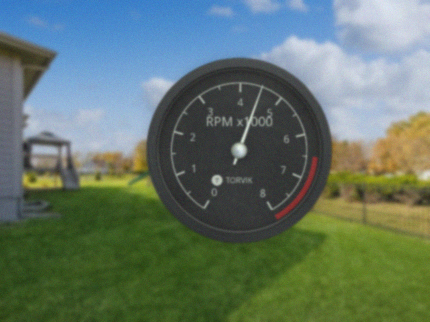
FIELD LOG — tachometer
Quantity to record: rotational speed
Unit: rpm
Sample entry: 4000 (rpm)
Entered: 4500 (rpm)
